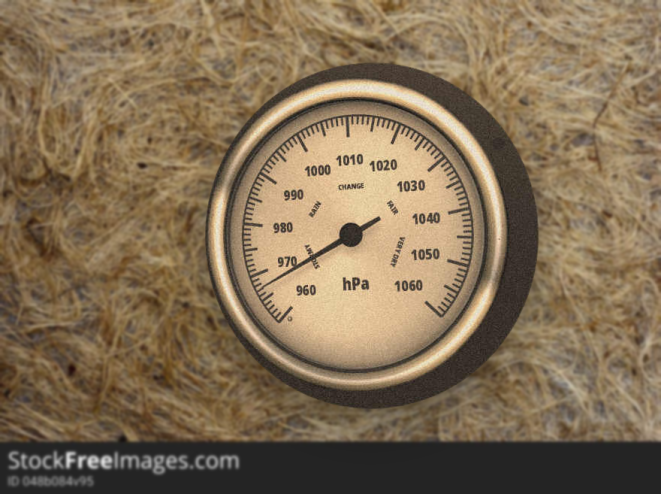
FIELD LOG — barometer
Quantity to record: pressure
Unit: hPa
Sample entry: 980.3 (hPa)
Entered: 967 (hPa)
